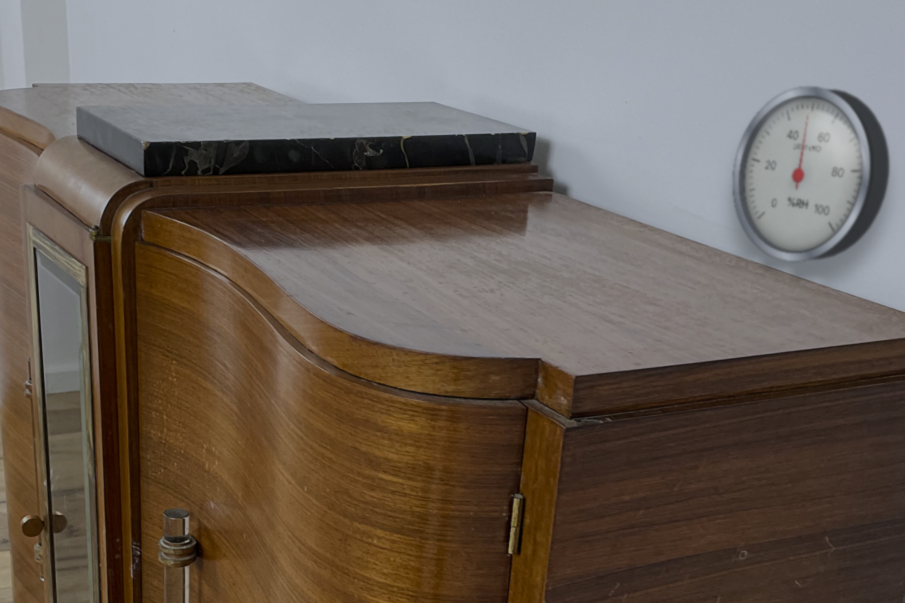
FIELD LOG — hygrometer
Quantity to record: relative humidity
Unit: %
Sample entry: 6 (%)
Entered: 50 (%)
